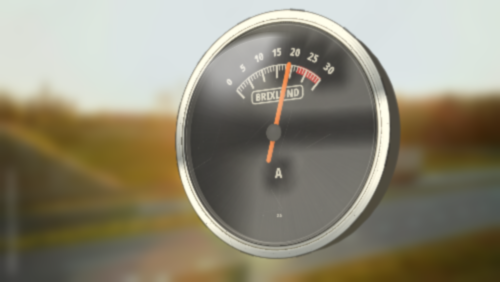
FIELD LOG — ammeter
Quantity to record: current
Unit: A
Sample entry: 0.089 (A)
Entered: 20 (A)
